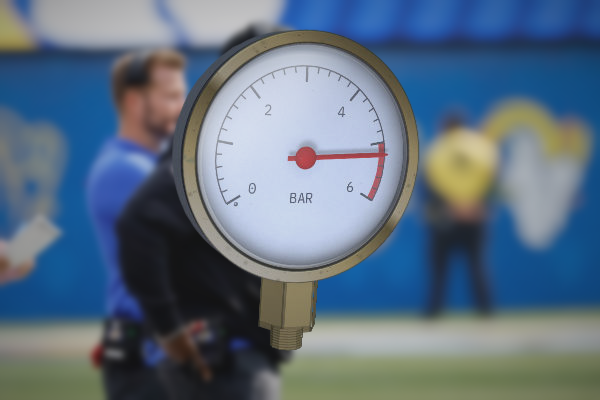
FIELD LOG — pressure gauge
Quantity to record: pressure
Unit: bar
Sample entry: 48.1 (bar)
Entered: 5.2 (bar)
